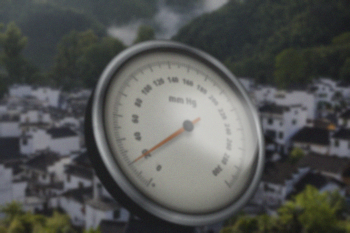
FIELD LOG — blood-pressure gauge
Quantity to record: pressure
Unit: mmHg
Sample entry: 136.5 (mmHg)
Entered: 20 (mmHg)
